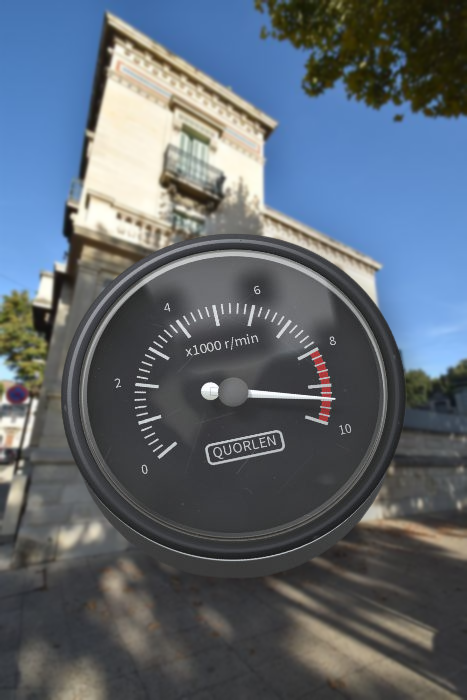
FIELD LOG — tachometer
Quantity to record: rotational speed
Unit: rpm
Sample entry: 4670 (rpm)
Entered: 9400 (rpm)
